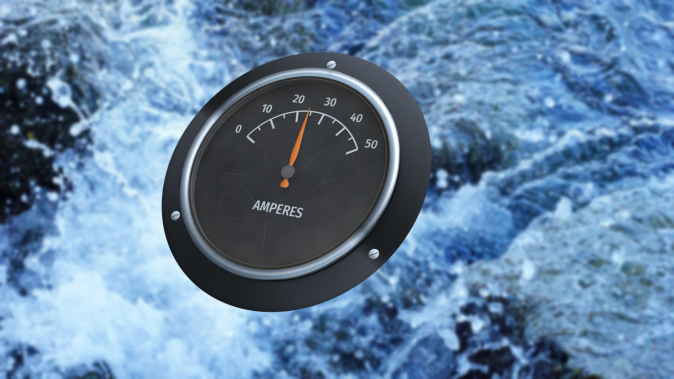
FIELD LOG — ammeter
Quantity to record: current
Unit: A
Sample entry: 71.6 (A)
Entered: 25 (A)
